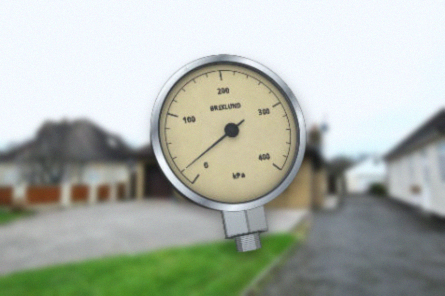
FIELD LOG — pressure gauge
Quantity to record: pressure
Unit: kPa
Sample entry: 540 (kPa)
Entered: 20 (kPa)
